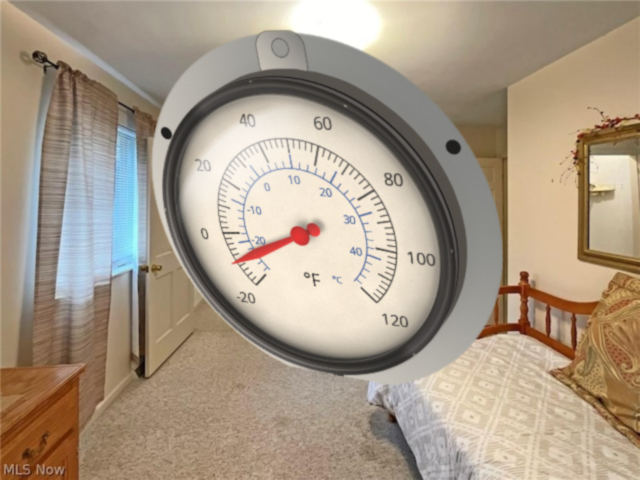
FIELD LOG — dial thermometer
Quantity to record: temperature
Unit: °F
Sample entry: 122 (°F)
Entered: -10 (°F)
